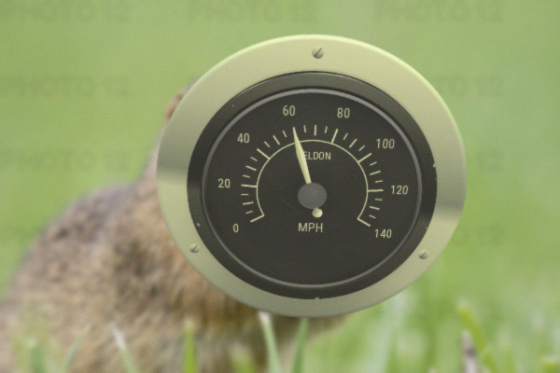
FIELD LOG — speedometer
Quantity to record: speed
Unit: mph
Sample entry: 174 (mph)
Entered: 60 (mph)
